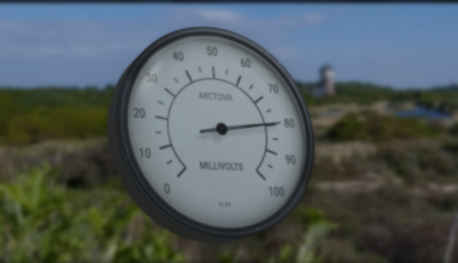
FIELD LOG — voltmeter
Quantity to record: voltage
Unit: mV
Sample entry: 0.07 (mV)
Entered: 80 (mV)
